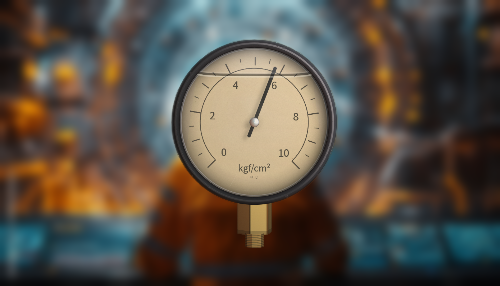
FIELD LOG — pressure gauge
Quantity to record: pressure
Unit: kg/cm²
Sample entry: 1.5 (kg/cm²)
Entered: 5.75 (kg/cm²)
